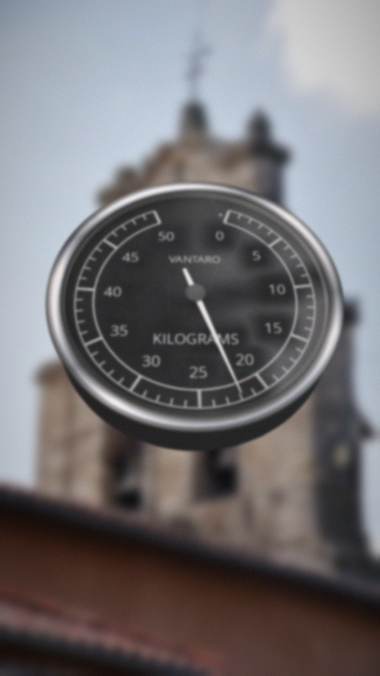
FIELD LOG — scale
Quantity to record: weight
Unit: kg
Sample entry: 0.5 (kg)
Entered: 22 (kg)
